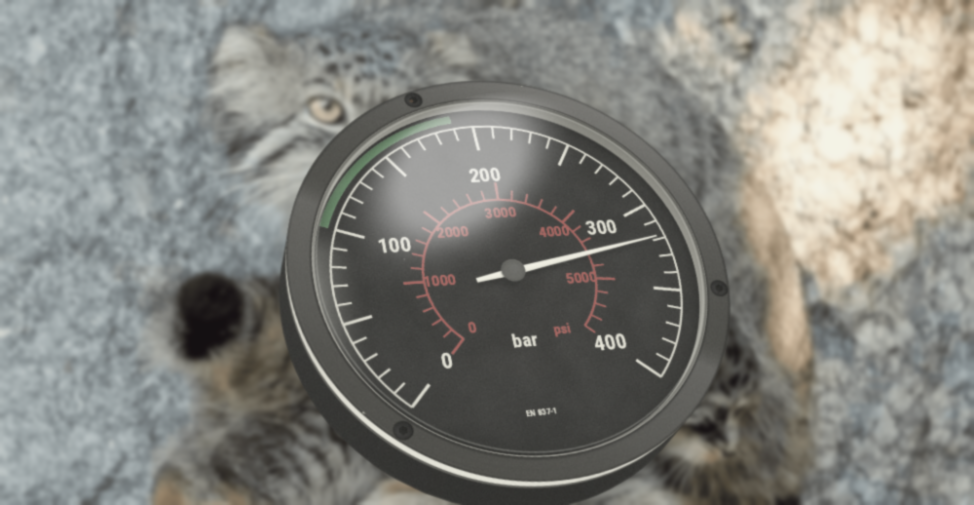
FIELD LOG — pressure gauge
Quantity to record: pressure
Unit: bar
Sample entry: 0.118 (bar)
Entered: 320 (bar)
